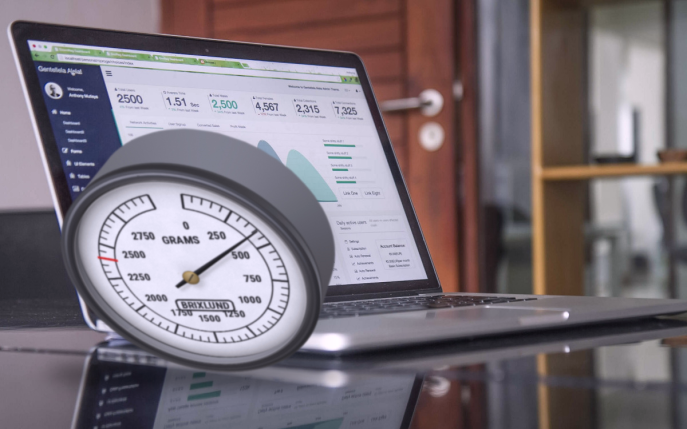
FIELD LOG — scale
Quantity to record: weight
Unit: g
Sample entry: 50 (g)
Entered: 400 (g)
